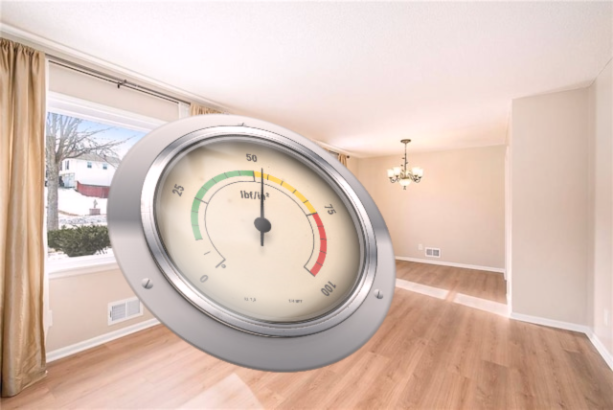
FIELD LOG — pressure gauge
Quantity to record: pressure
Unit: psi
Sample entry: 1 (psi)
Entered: 52.5 (psi)
